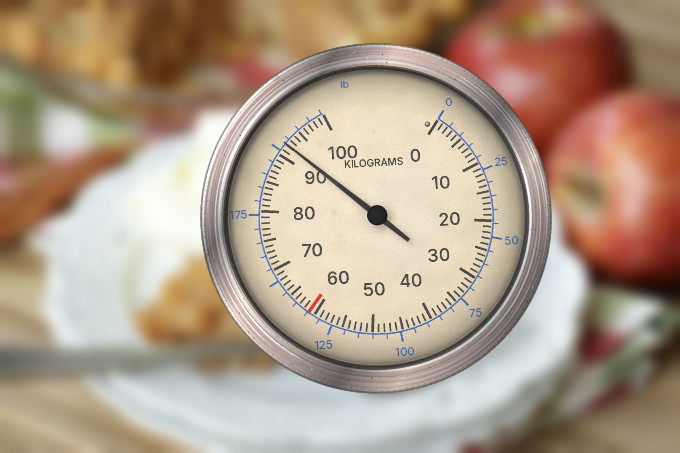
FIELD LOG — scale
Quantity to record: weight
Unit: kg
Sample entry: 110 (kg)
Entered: 92 (kg)
